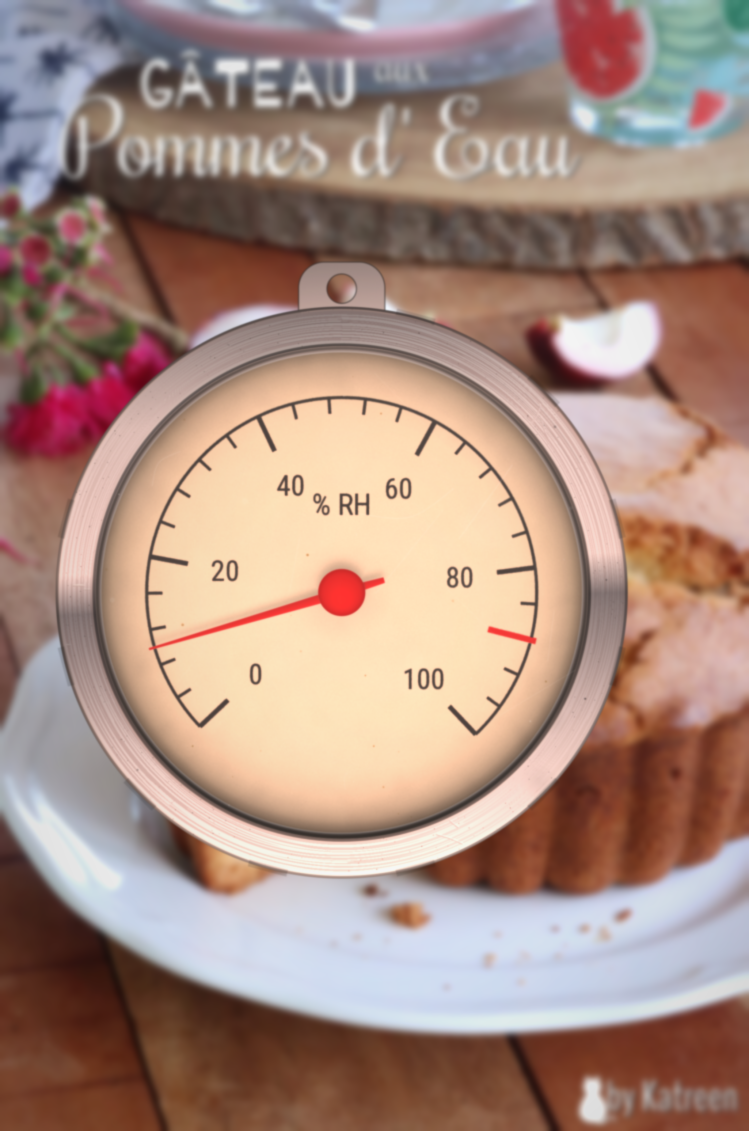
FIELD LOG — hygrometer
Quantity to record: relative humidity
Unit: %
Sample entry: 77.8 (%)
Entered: 10 (%)
